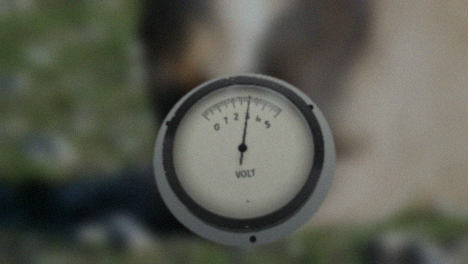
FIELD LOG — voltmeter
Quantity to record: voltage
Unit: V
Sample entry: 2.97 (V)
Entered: 3 (V)
